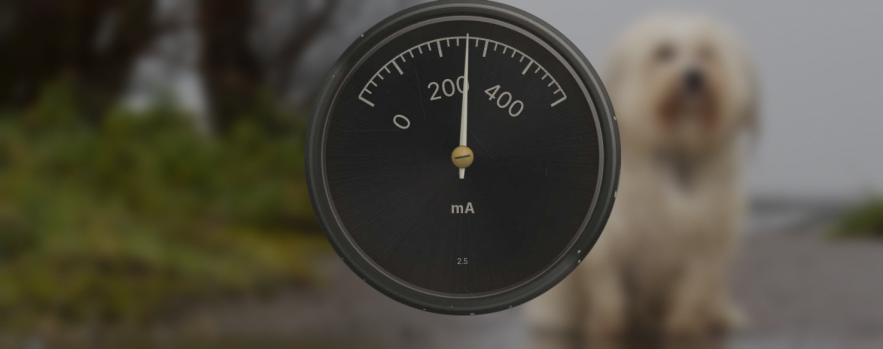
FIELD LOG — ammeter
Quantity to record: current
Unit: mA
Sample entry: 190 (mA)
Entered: 260 (mA)
